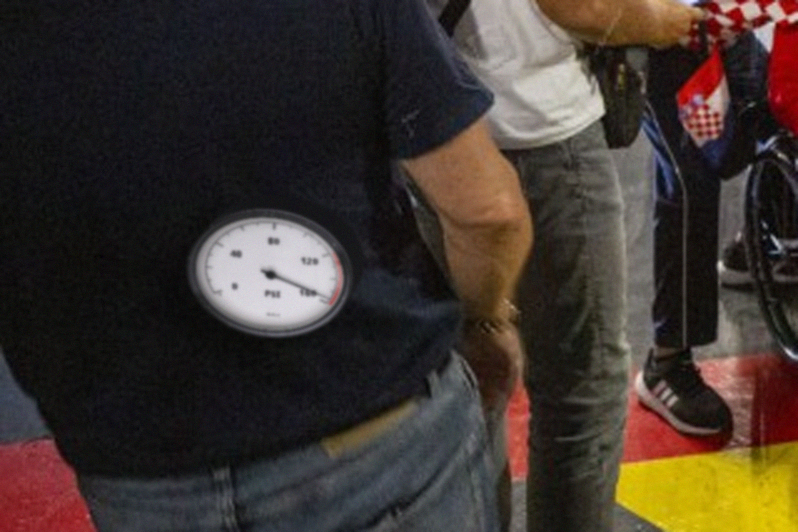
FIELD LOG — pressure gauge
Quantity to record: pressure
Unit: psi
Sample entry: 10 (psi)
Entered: 155 (psi)
